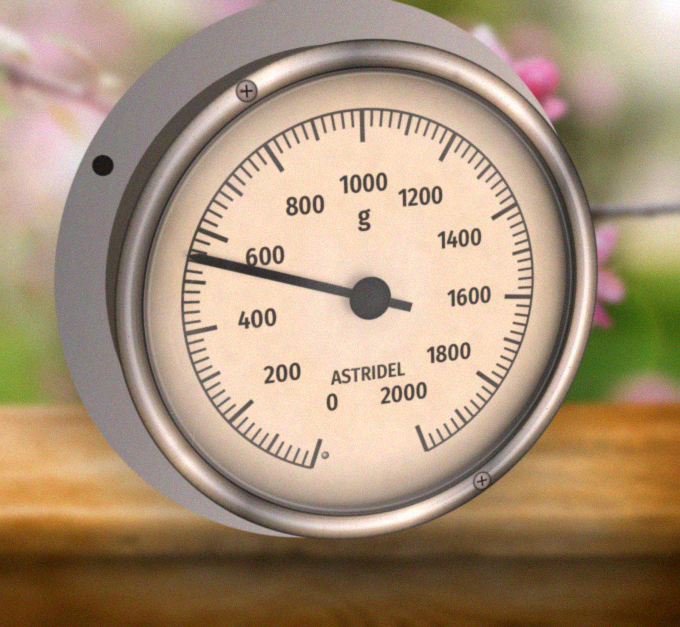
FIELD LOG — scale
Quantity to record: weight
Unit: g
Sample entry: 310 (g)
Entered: 550 (g)
